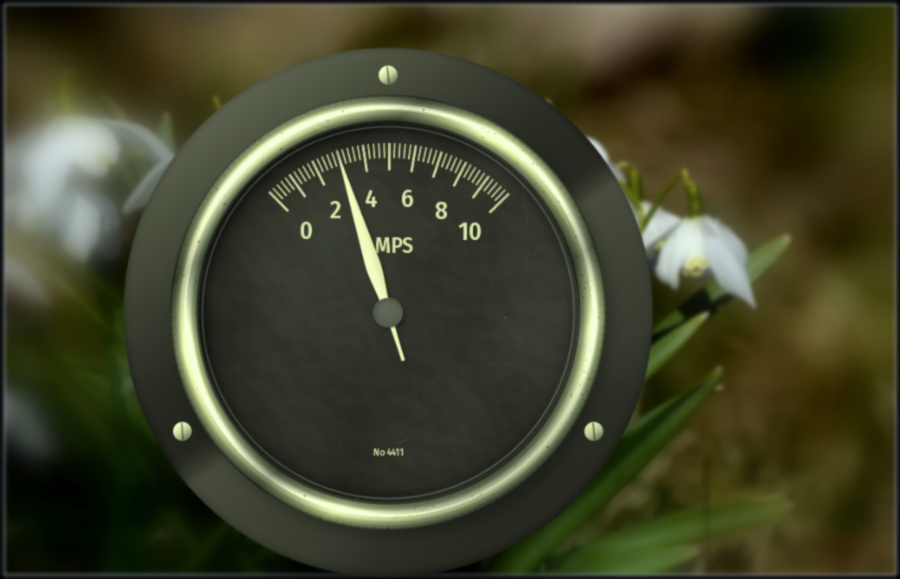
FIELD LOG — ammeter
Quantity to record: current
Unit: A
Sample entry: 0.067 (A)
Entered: 3 (A)
